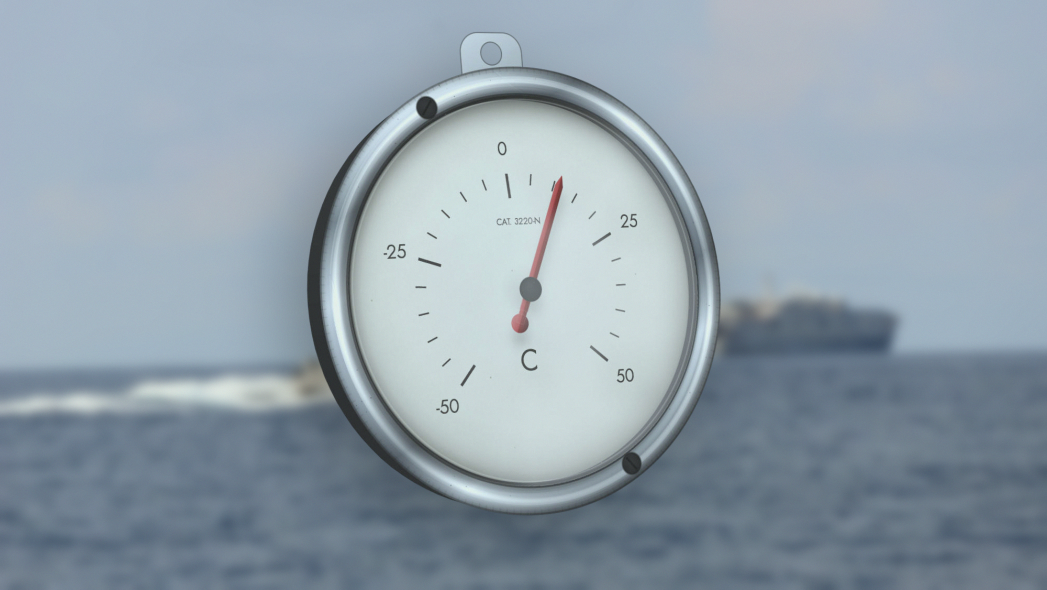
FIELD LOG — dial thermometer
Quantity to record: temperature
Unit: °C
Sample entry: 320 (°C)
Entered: 10 (°C)
